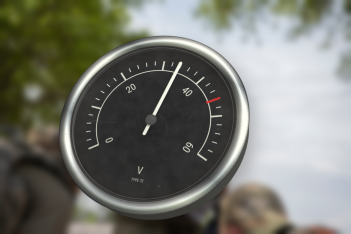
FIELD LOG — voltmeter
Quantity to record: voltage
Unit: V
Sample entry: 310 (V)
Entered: 34 (V)
